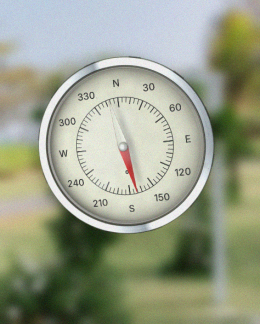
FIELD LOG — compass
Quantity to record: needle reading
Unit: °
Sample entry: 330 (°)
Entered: 170 (°)
